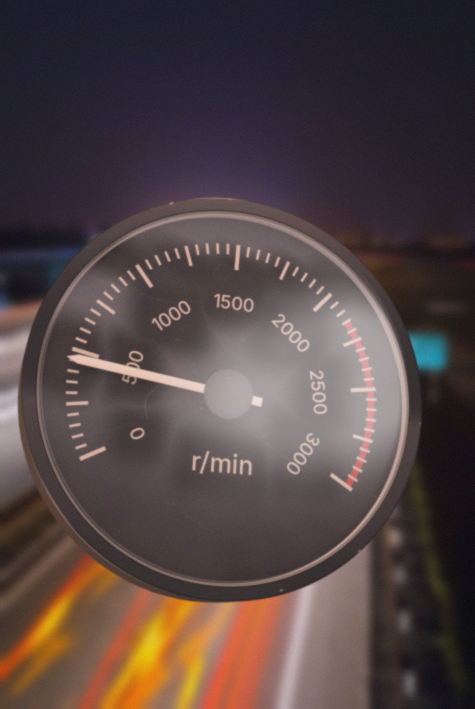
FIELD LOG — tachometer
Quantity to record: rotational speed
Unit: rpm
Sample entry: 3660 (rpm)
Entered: 450 (rpm)
